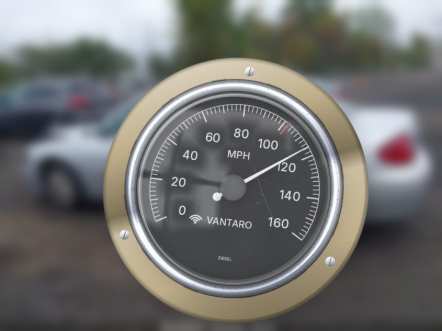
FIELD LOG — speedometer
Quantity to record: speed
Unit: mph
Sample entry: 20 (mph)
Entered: 116 (mph)
